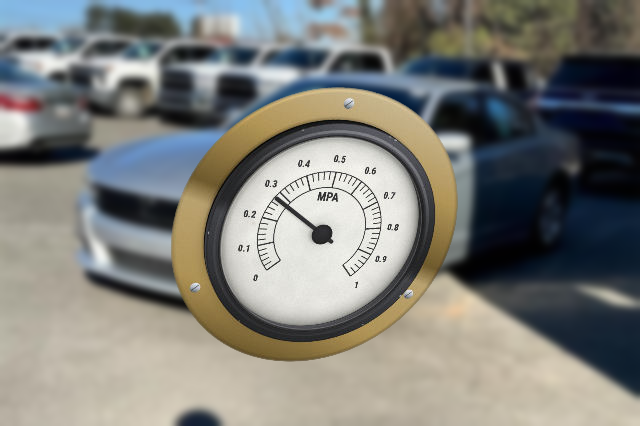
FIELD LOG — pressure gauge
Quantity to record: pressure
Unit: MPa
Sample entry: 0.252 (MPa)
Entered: 0.28 (MPa)
